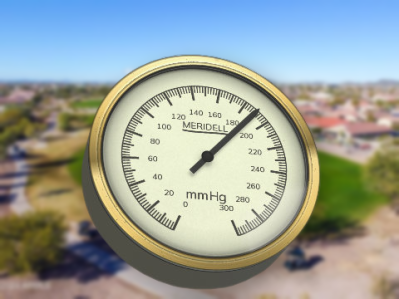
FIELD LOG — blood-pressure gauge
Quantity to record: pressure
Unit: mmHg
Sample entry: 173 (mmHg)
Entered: 190 (mmHg)
